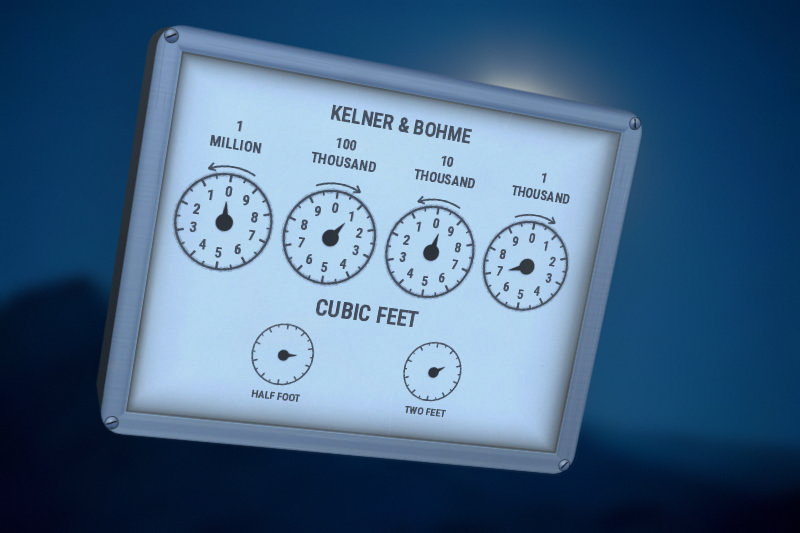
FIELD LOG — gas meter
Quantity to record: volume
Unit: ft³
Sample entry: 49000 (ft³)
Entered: 9700 (ft³)
